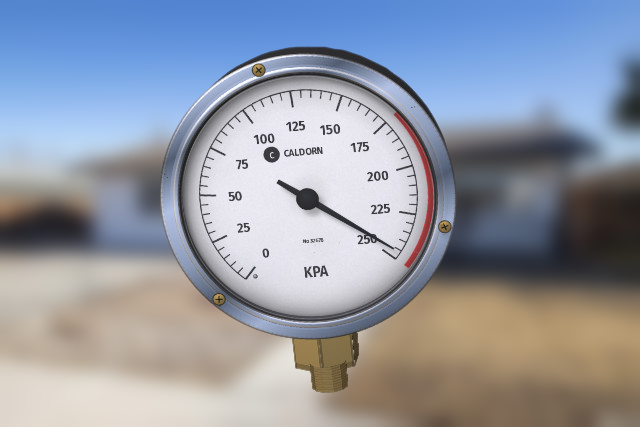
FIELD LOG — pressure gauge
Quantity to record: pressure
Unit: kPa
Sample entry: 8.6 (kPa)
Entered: 245 (kPa)
